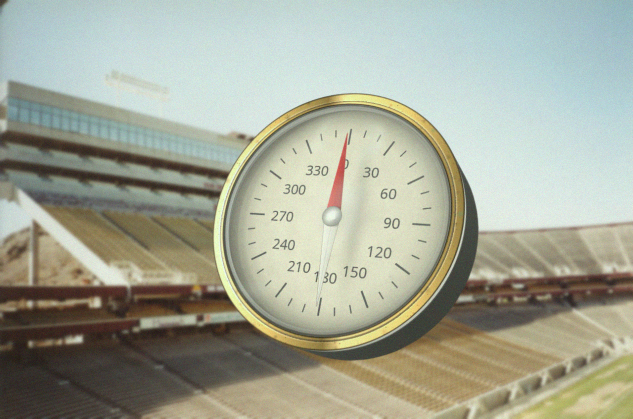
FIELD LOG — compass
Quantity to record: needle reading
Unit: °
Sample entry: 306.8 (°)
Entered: 0 (°)
